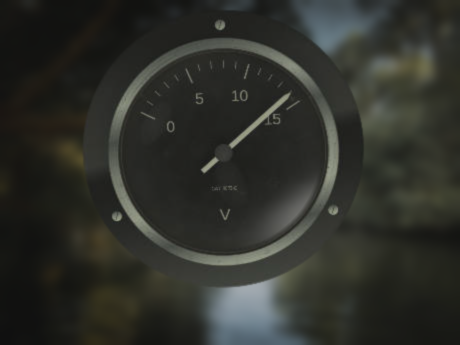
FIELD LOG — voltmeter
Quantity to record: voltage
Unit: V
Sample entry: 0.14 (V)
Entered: 14 (V)
